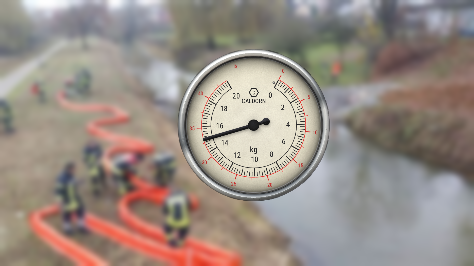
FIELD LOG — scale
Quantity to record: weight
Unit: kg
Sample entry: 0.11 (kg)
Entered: 15 (kg)
